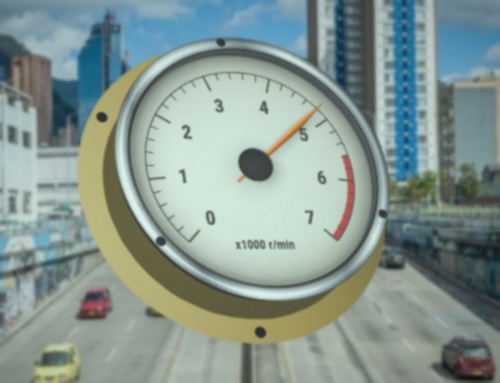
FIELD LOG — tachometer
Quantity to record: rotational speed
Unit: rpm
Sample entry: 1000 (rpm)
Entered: 4800 (rpm)
